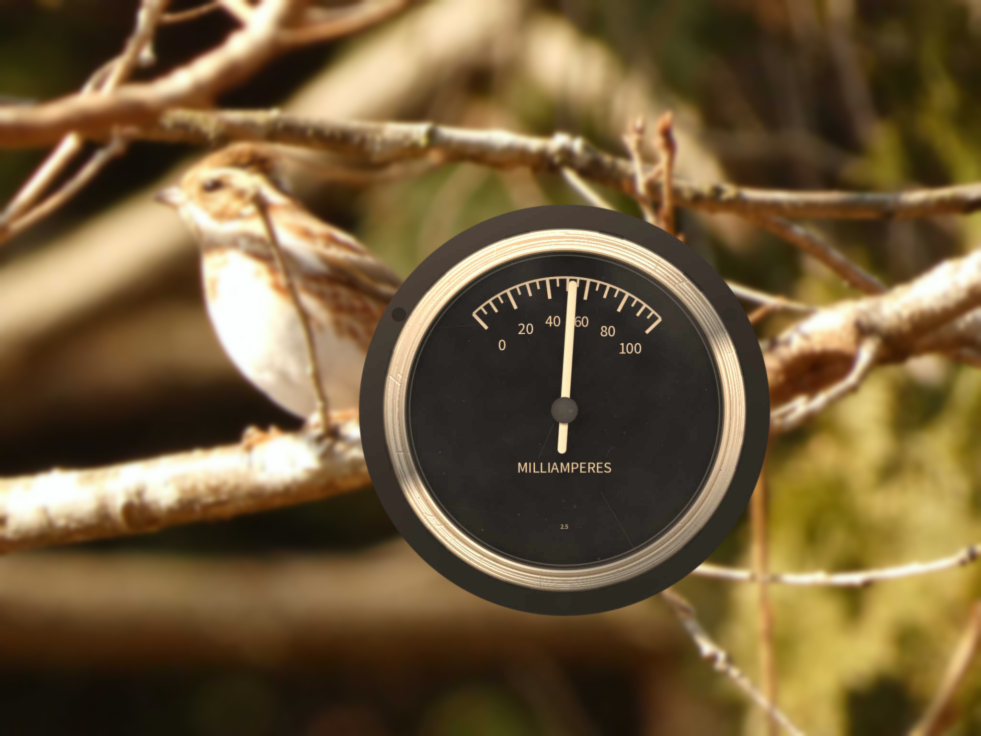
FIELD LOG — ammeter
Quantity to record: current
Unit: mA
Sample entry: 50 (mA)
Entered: 52.5 (mA)
